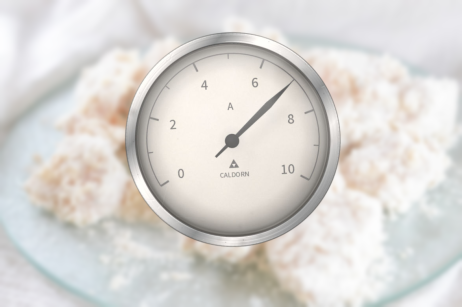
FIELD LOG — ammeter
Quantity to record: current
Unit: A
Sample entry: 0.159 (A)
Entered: 7 (A)
